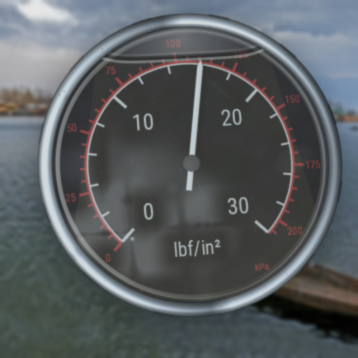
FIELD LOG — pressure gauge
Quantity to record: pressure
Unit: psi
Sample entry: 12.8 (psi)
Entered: 16 (psi)
